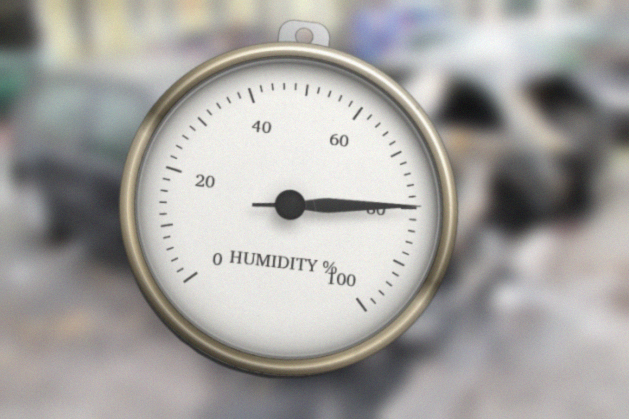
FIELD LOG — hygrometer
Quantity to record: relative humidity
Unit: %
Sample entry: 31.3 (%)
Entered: 80 (%)
